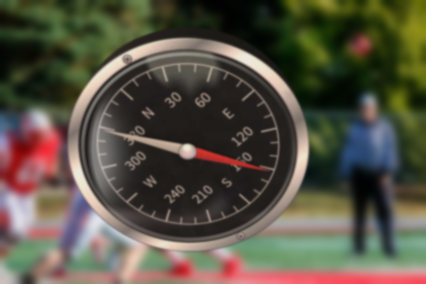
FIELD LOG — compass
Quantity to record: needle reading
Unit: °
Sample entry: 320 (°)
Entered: 150 (°)
